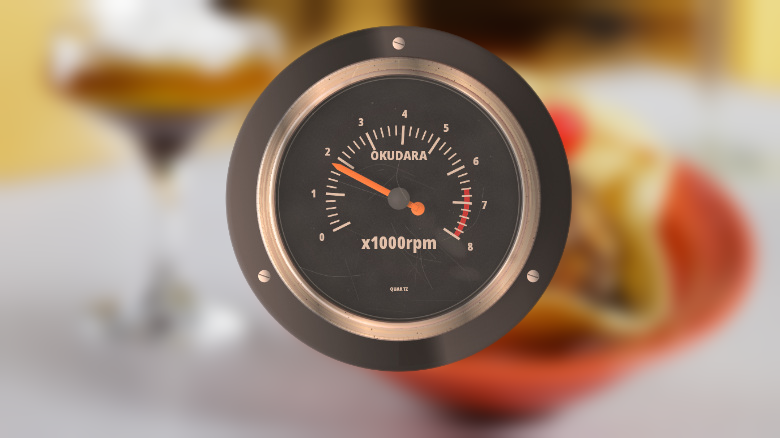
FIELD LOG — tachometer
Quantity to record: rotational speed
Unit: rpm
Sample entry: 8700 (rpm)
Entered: 1800 (rpm)
